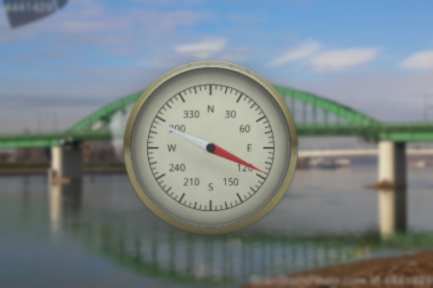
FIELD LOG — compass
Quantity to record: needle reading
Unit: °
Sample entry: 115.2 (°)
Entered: 115 (°)
